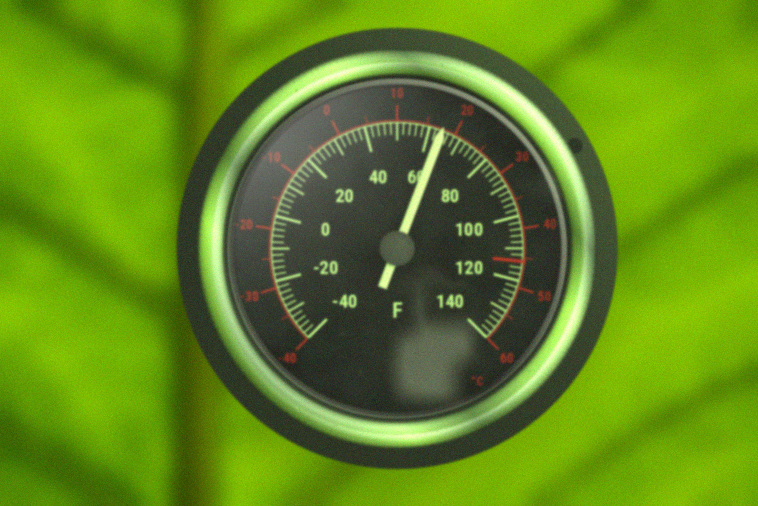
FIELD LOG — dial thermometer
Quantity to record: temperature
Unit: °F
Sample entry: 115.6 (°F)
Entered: 64 (°F)
